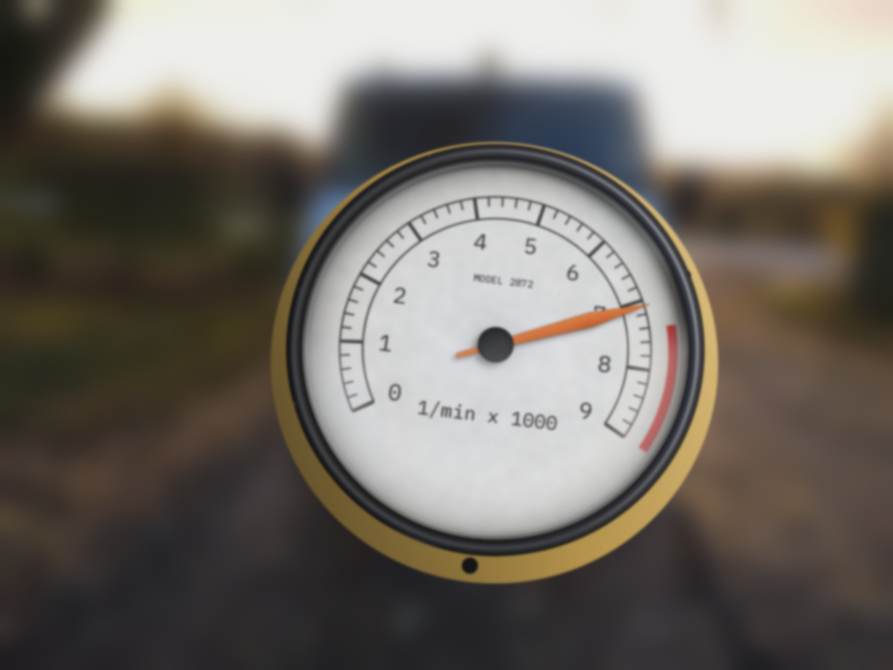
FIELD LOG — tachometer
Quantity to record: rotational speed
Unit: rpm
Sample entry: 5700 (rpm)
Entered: 7100 (rpm)
